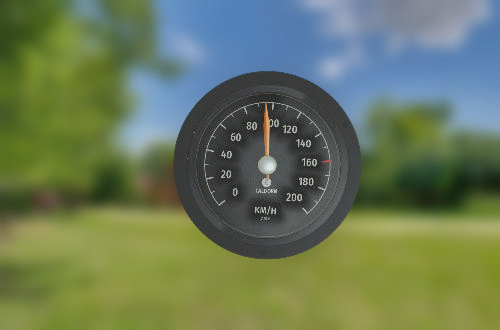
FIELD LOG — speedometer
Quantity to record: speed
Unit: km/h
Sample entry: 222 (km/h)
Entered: 95 (km/h)
